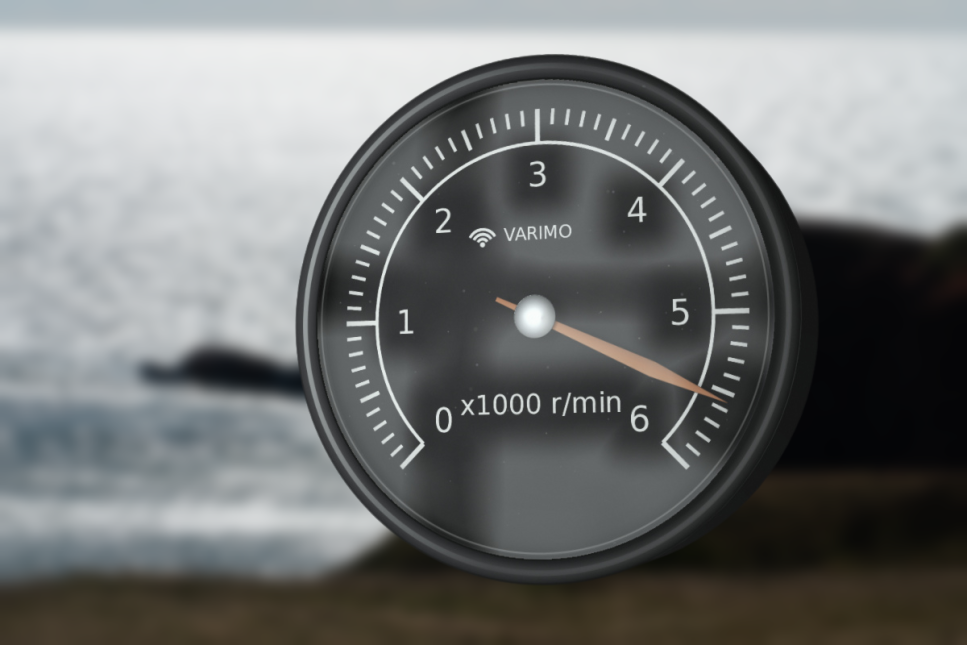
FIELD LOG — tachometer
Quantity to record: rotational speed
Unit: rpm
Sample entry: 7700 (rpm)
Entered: 5550 (rpm)
